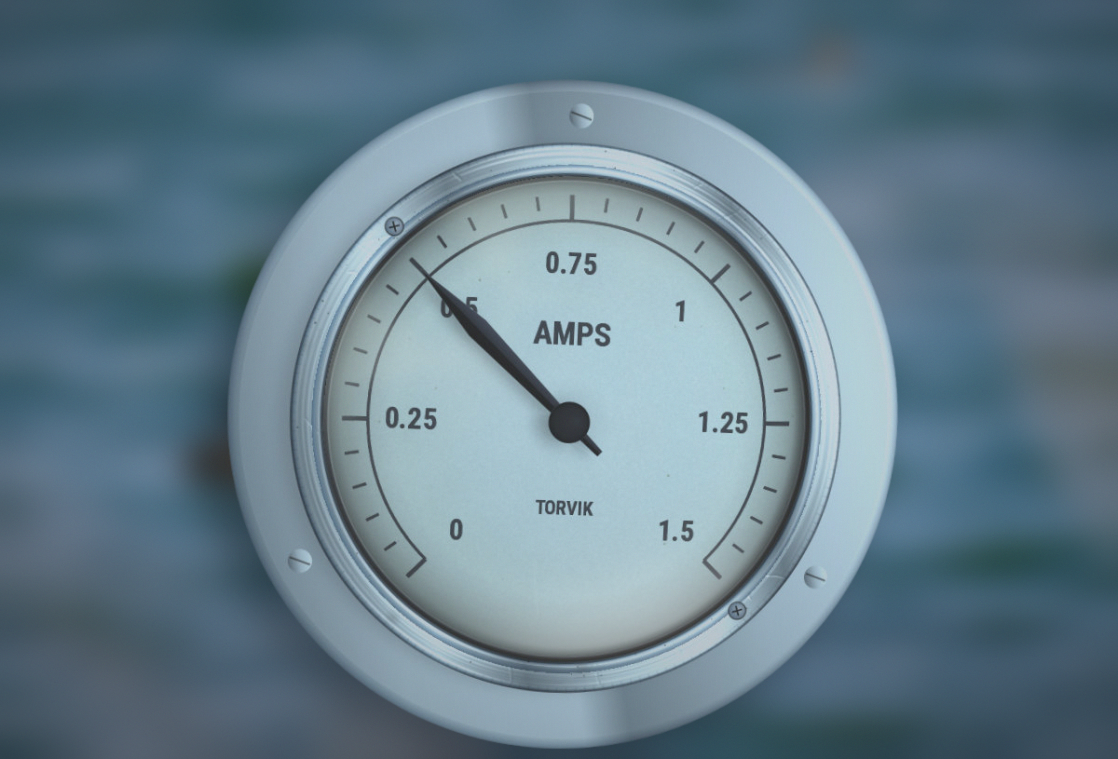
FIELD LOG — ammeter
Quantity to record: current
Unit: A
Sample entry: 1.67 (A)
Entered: 0.5 (A)
